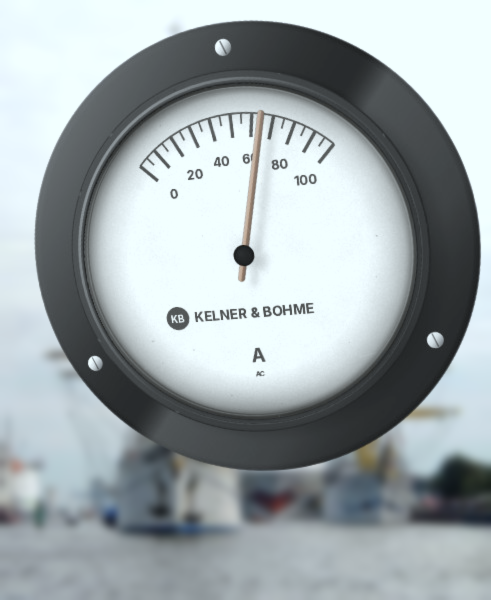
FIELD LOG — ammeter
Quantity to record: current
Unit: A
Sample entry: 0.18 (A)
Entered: 65 (A)
